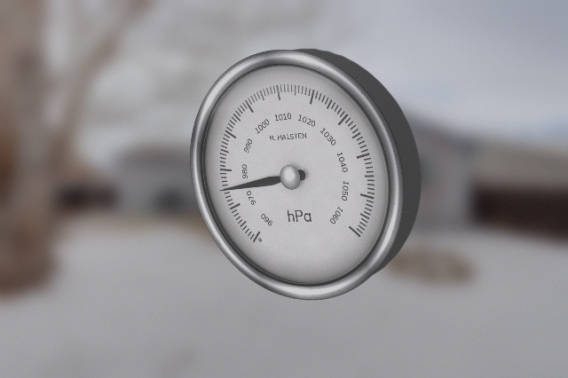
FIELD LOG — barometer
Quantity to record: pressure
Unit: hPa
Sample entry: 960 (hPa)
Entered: 975 (hPa)
